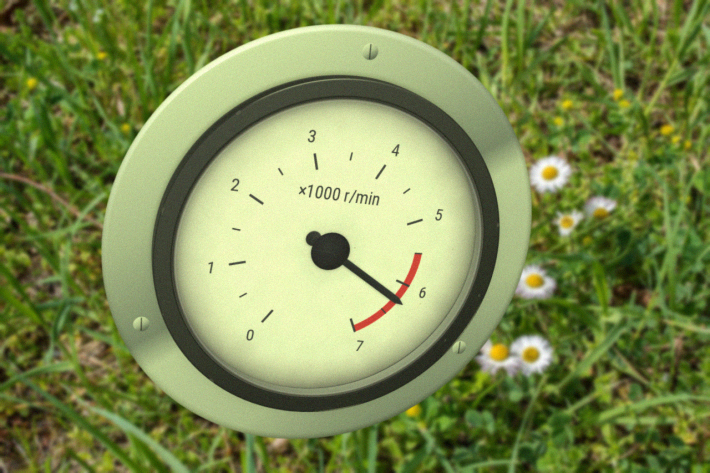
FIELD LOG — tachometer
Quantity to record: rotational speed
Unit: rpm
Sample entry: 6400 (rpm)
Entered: 6250 (rpm)
